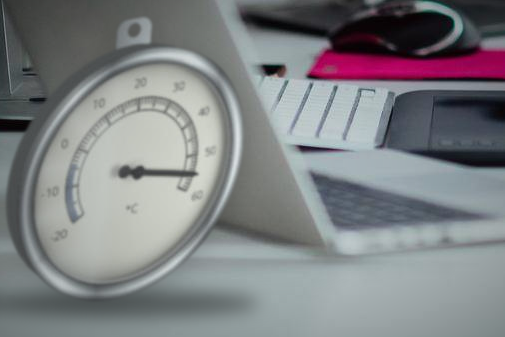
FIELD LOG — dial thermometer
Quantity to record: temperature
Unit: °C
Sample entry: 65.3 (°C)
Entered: 55 (°C)
